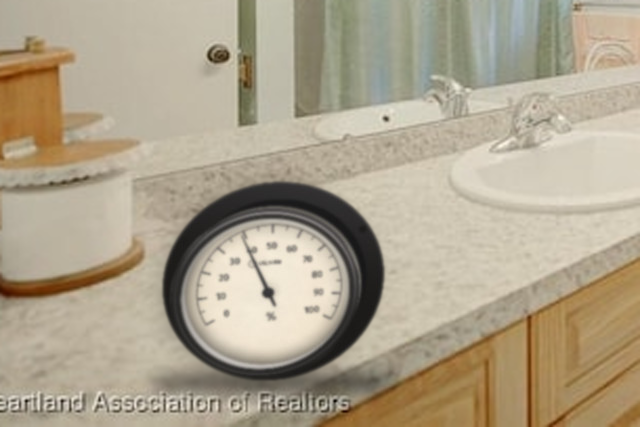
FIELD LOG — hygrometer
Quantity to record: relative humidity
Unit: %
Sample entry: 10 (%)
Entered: 40 (%)
